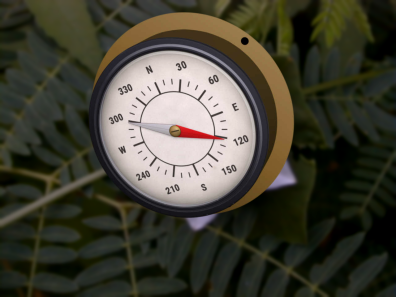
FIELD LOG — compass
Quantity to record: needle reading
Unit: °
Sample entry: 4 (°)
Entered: 120 (°)
